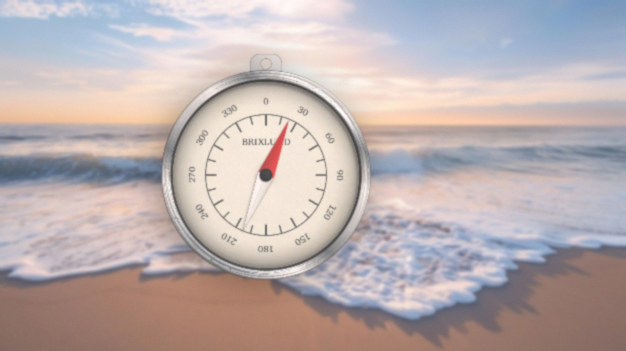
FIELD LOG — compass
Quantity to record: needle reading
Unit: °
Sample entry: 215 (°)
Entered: 22.5 (°)
